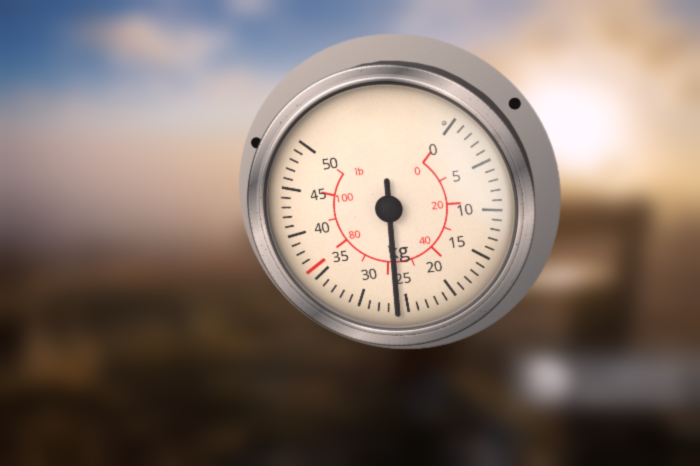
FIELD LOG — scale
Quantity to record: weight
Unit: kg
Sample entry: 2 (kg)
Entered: 26 (kg)
